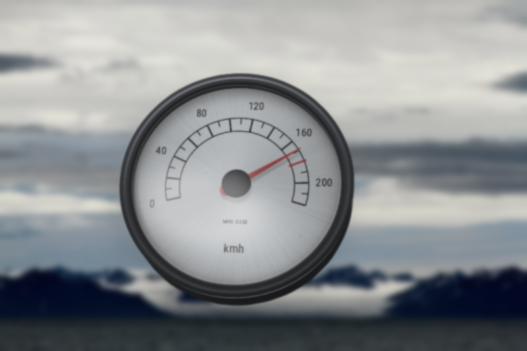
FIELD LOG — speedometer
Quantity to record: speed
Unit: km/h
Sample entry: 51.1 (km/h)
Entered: 170 (km/h)
